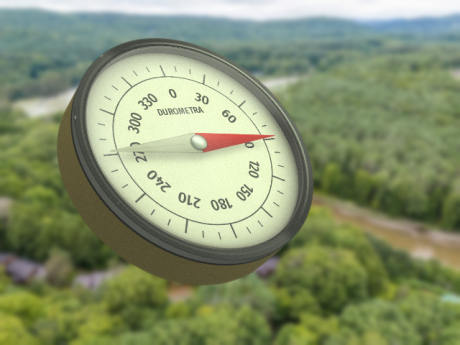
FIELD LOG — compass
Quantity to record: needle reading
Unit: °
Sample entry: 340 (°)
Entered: 90 (°)
